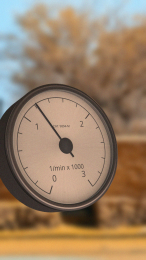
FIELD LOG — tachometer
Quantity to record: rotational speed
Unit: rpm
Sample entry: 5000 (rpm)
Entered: 1200 (rpm)
